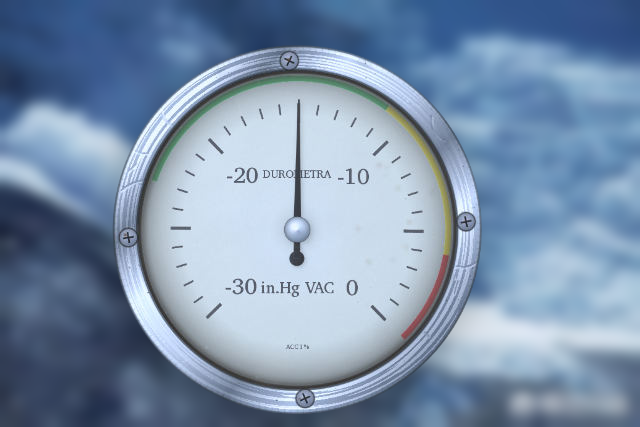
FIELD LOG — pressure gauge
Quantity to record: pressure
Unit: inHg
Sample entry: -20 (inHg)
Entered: -15 (inHg)
